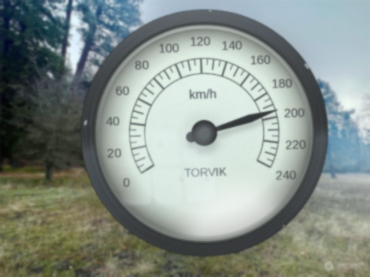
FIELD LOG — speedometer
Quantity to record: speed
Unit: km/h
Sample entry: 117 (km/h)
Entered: 195 (km/h)
